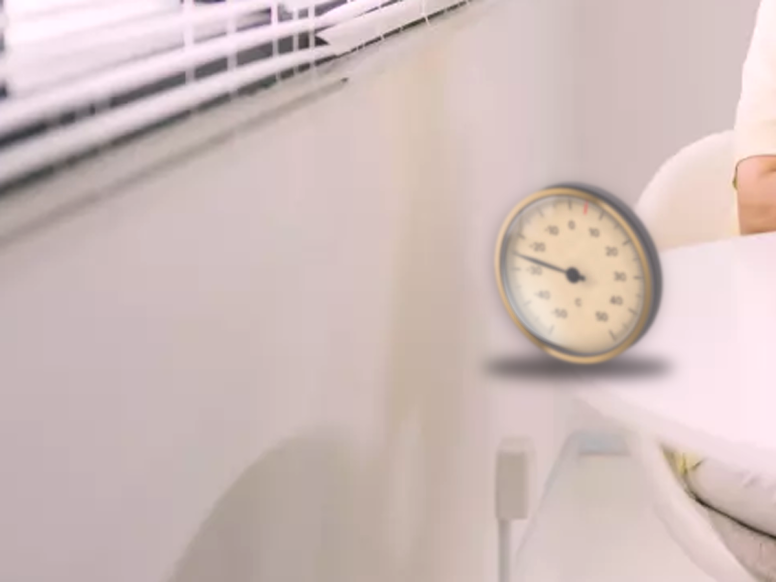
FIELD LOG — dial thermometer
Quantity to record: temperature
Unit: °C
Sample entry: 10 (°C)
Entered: -25 (°C)
